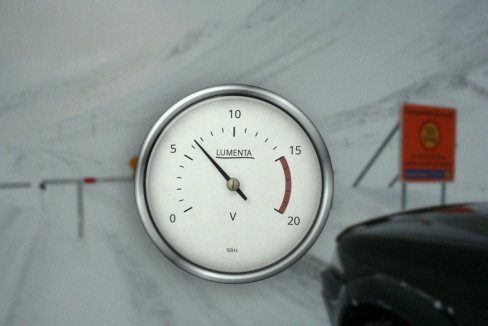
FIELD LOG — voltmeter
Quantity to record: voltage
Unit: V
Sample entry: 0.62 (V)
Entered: 6.5 (V)
